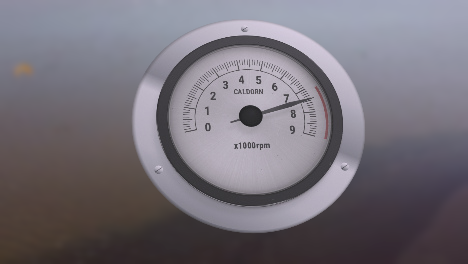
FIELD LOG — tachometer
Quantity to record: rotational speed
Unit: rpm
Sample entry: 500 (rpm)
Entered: 7500 (rpm)
